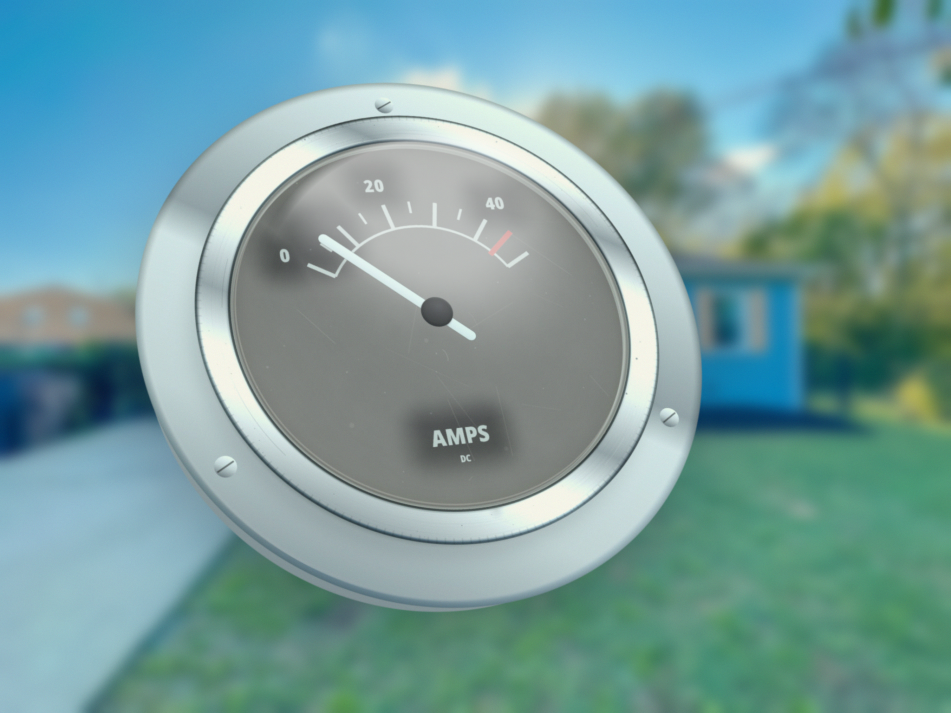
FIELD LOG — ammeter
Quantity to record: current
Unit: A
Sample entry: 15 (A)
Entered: 5 (A)
